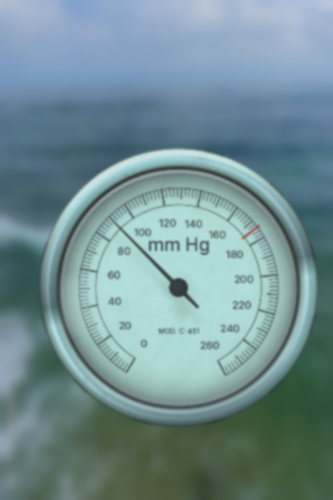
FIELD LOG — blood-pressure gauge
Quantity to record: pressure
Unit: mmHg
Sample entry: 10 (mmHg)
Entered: 90 (mmHg)
